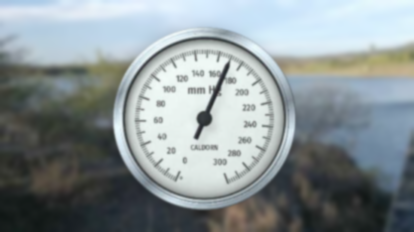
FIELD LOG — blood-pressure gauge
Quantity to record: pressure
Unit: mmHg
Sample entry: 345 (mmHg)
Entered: 170 (mmHg)
